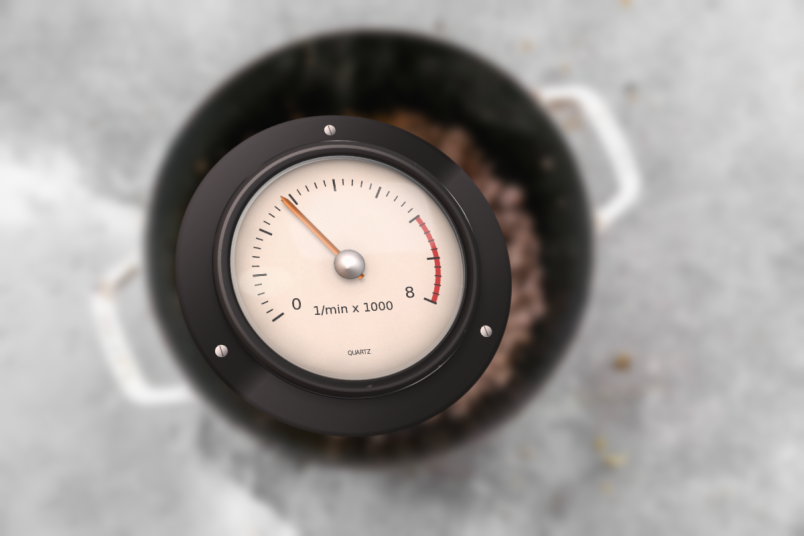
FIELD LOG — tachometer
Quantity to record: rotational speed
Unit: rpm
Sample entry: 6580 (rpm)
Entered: 2800 (rpm)
